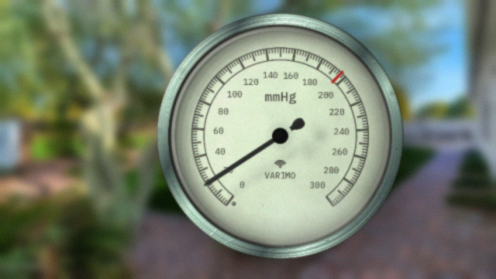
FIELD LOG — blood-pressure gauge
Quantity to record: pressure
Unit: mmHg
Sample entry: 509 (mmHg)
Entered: 20 (mmHg)
